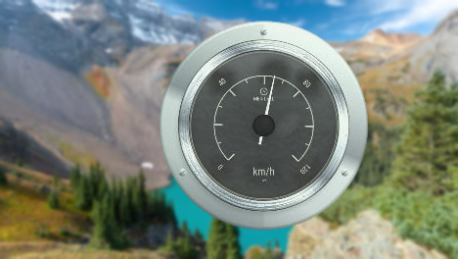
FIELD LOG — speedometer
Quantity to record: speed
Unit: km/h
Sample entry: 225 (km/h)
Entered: 65 (km/h)
